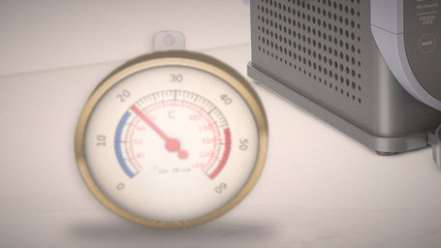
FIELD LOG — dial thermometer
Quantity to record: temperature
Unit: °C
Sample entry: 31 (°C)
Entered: 20 (°C)
